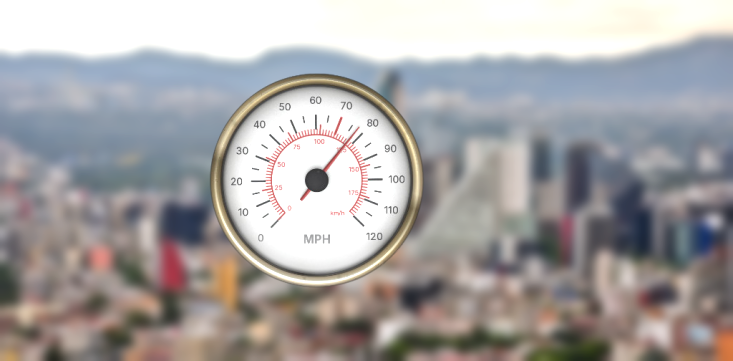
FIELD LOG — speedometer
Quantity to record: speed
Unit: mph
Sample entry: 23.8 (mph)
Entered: 77.5 (mph)
